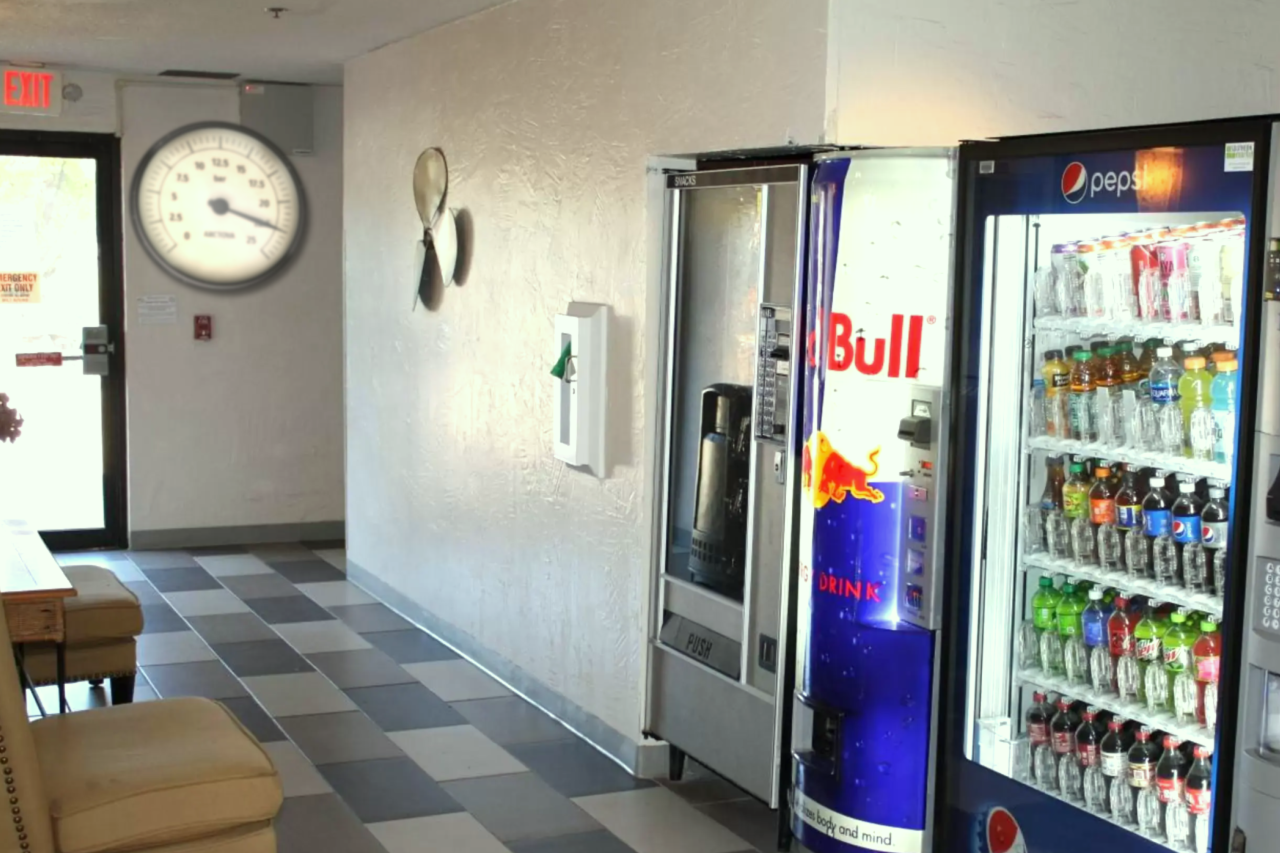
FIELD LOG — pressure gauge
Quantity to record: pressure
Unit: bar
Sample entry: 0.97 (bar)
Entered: 22.5 (bar)
